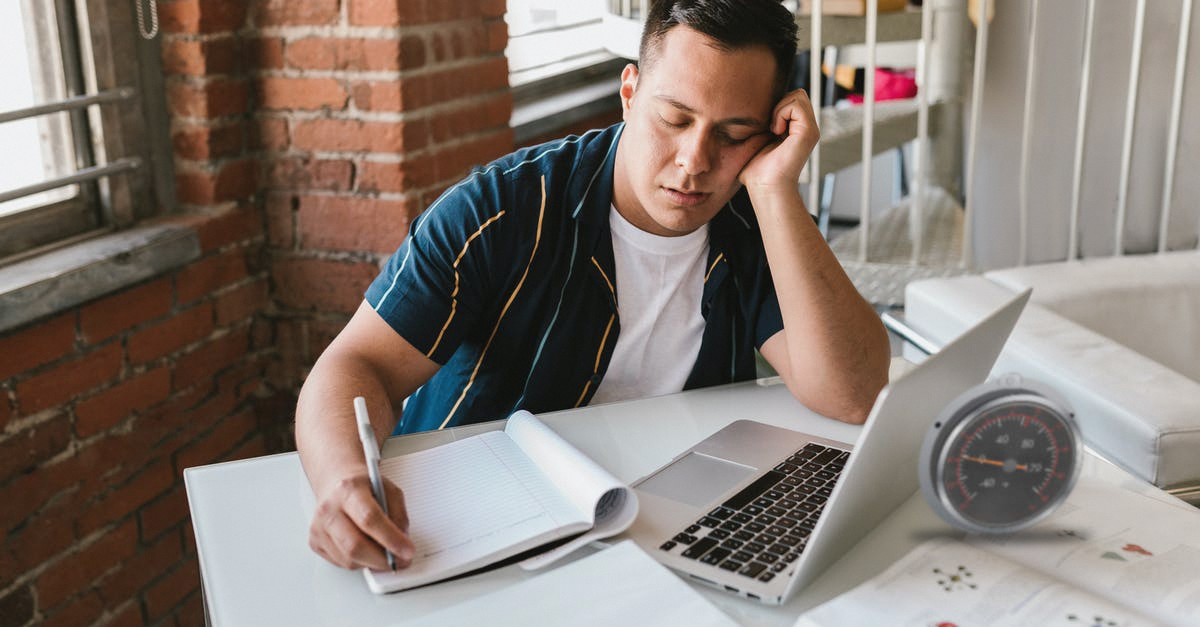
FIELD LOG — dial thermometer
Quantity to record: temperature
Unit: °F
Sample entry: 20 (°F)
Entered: 0 (°F)
